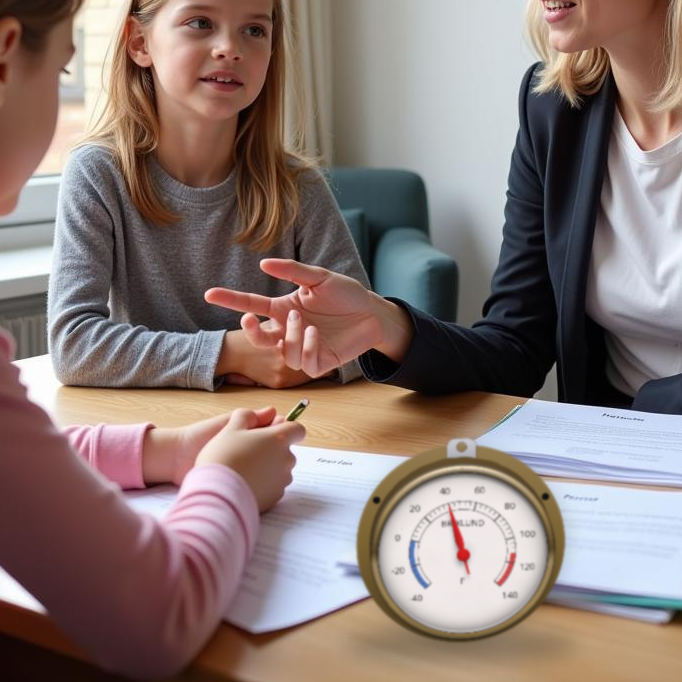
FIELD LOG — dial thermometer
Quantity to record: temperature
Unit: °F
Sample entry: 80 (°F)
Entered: 40 (°F)
